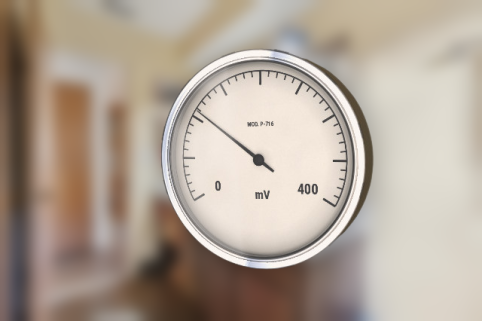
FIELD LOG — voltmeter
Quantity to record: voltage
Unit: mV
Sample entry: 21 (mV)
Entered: 110 (mV)
